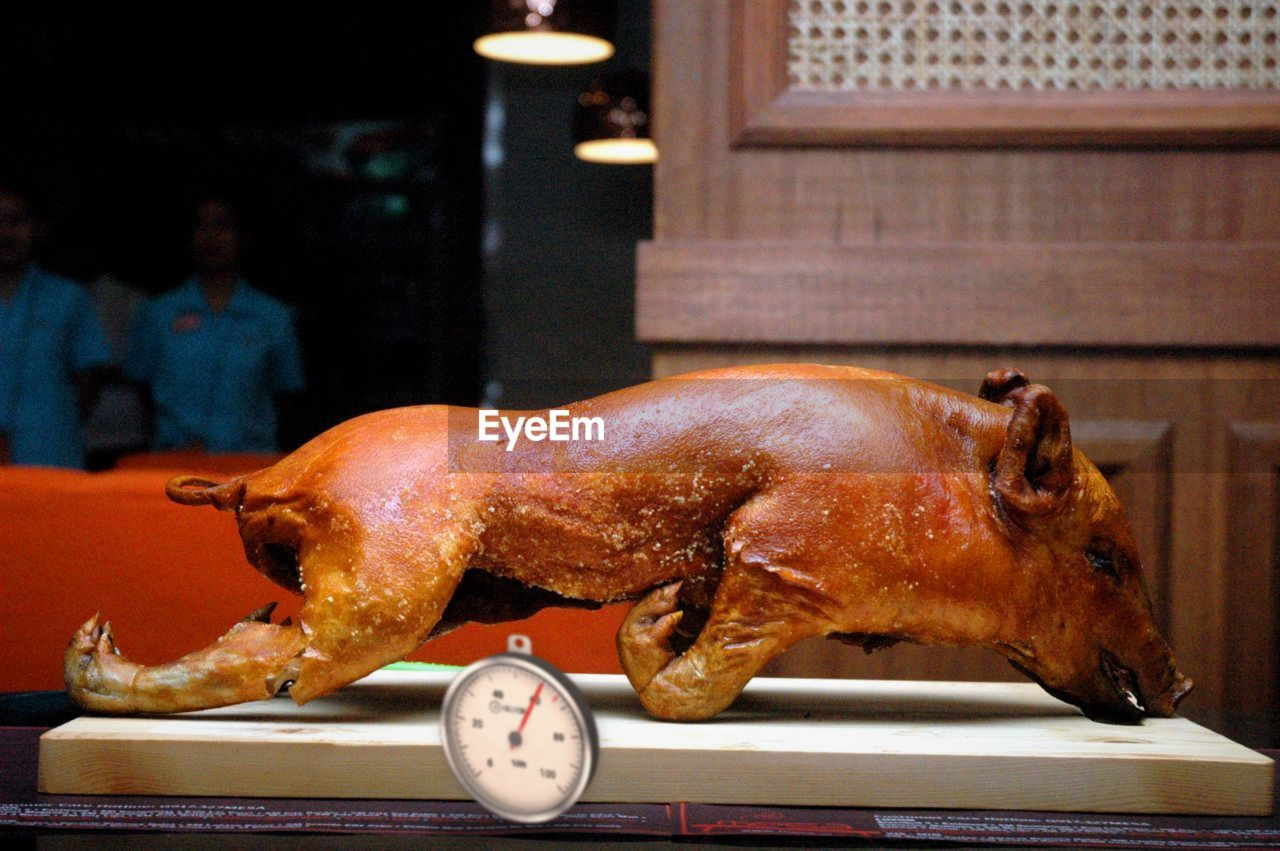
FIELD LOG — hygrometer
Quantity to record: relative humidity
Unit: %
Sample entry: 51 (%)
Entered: 60 (%)
